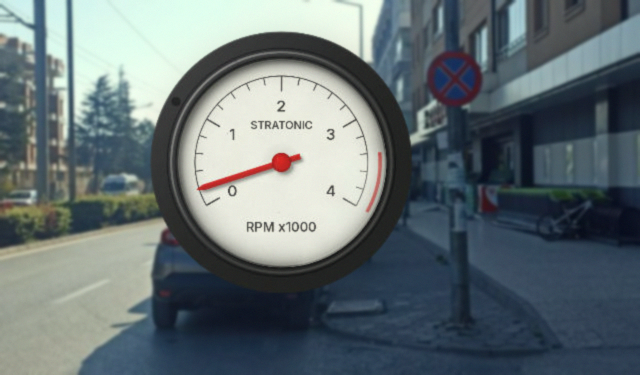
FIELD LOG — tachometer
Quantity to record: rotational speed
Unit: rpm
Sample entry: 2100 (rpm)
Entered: 200 (rpm)
